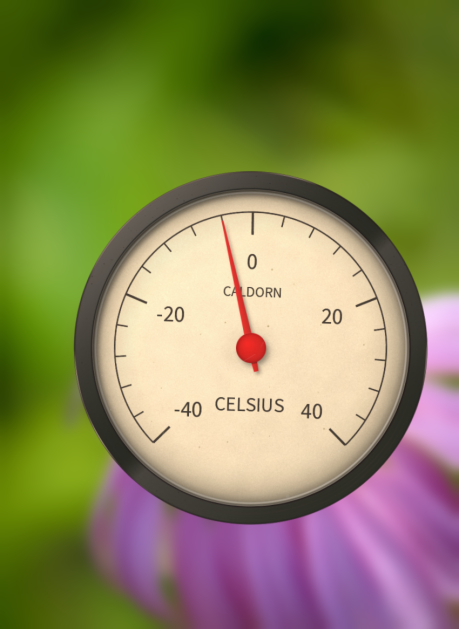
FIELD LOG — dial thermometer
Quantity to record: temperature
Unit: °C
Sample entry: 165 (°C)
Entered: -4 (°C)
